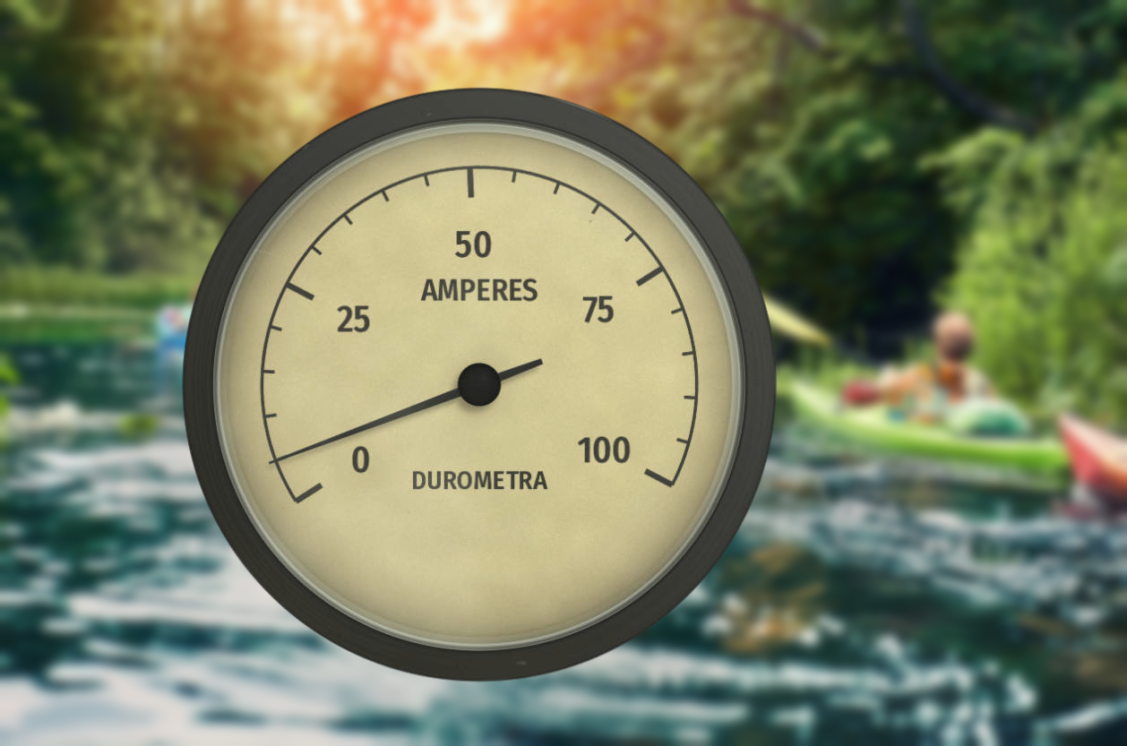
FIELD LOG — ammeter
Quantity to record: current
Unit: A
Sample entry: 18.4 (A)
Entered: 5 (A)
